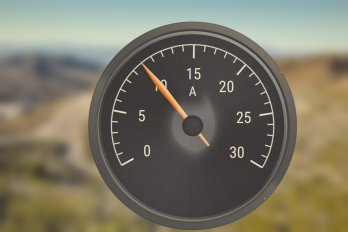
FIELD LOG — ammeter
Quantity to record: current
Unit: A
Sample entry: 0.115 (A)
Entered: 10 (A)
